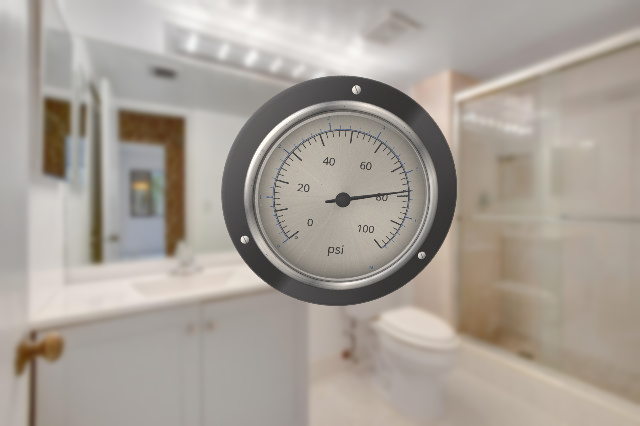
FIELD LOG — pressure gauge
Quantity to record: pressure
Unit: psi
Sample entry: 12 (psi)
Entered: 78 (psi)
